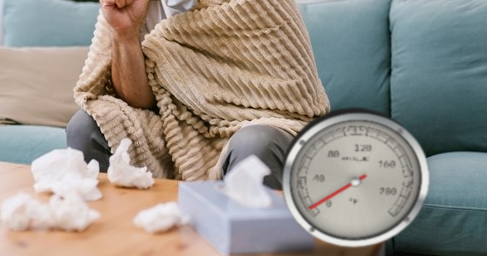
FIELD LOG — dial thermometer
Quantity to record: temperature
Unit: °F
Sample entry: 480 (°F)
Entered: 10 (°F)
